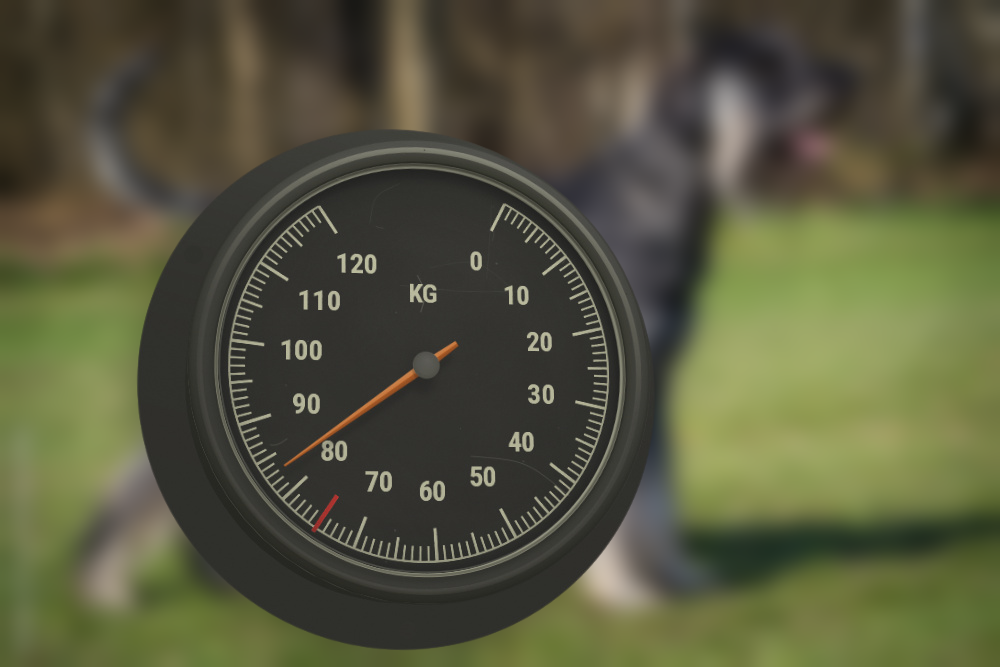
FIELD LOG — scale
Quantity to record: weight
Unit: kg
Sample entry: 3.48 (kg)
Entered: 83 (kg)
